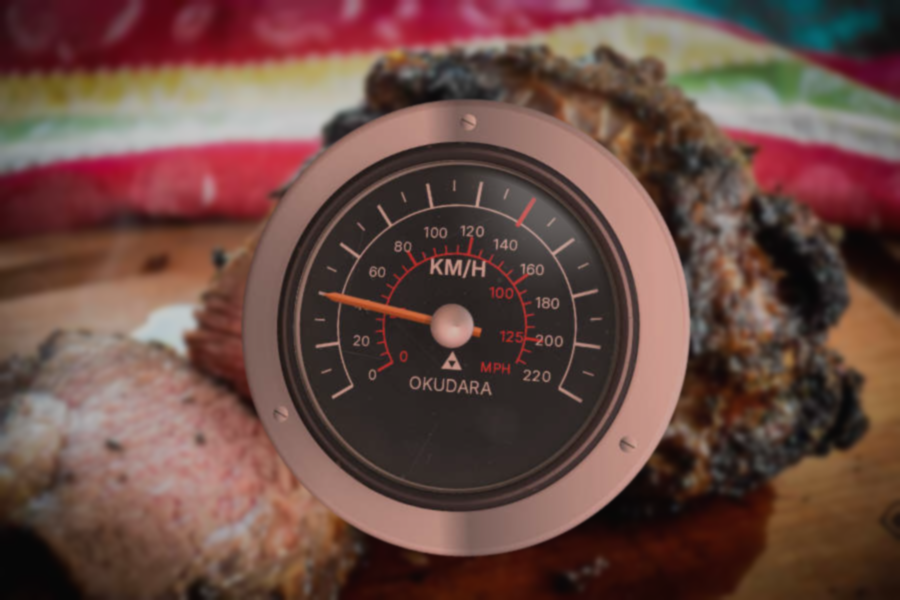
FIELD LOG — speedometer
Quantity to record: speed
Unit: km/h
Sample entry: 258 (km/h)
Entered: 40 (km/h)
